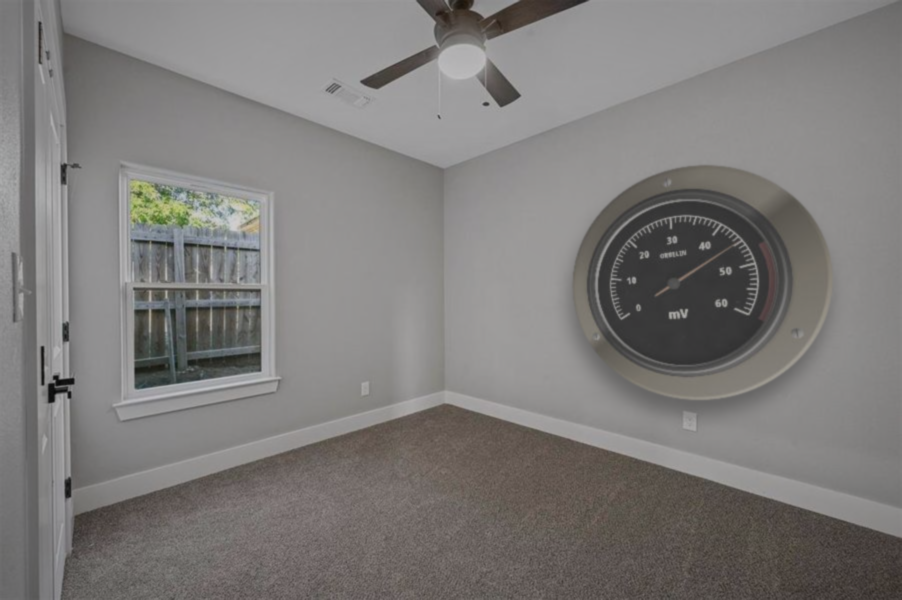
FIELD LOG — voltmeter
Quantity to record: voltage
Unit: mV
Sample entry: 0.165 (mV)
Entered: 45 (mV)
